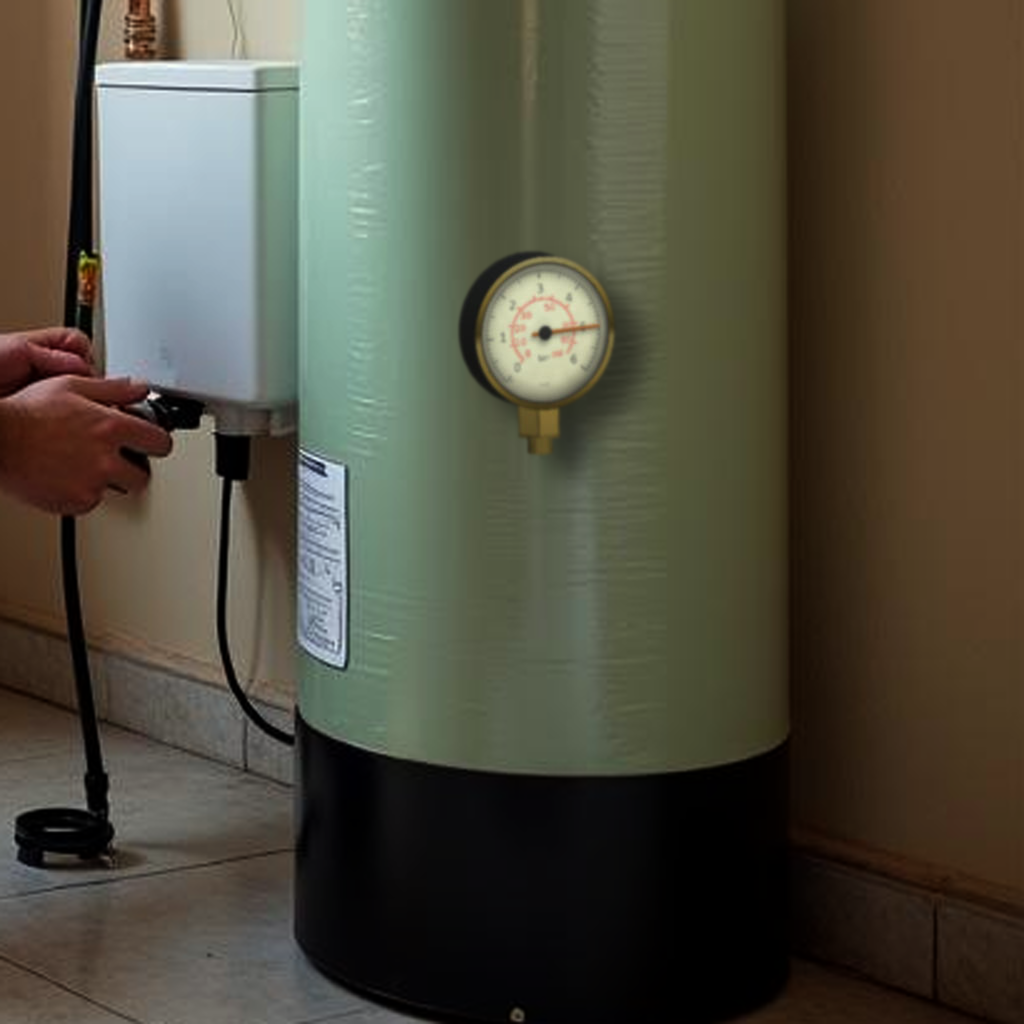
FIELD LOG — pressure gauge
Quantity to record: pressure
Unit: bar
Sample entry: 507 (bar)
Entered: 5 (bar)
